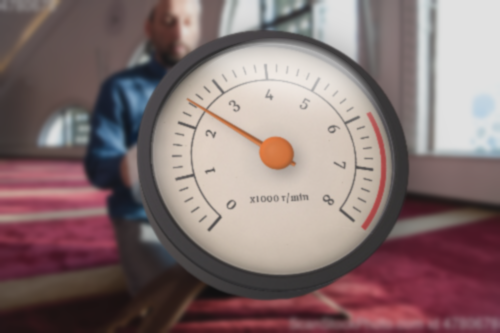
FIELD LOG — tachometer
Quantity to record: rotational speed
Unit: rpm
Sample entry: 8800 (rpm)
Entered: 2400 (rpm)
